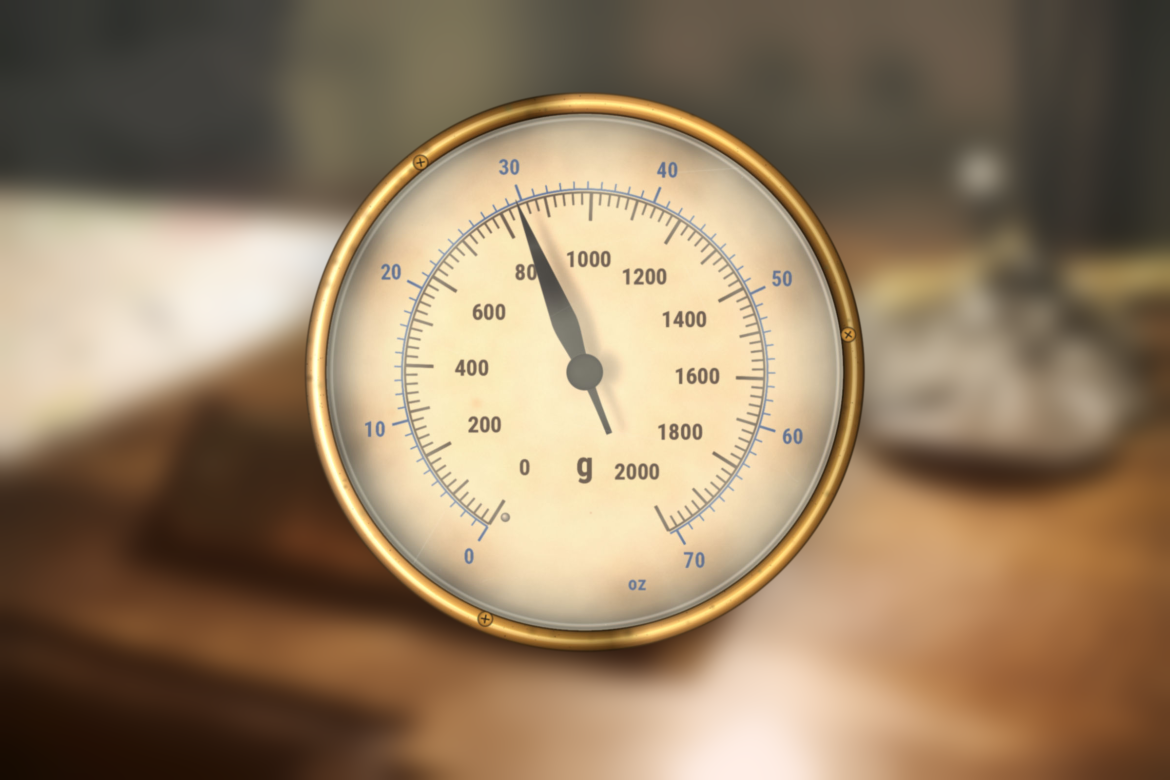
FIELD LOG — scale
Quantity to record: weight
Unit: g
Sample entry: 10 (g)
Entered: 840 (g)
